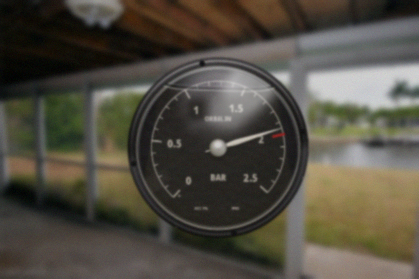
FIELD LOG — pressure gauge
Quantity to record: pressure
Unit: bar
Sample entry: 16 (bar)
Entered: 1.95 (bar)
